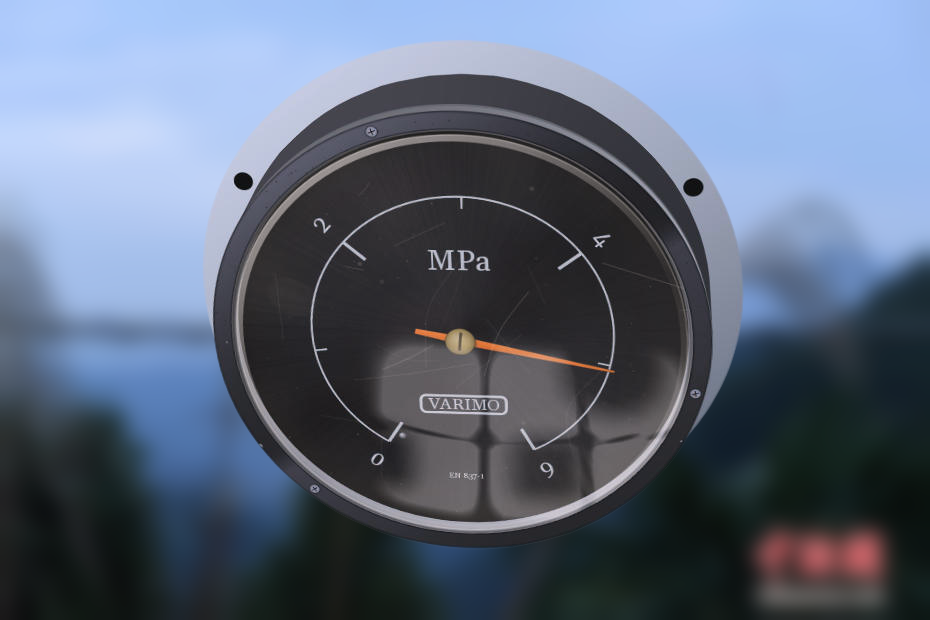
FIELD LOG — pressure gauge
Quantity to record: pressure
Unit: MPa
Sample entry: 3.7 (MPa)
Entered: 5 (MPa)
